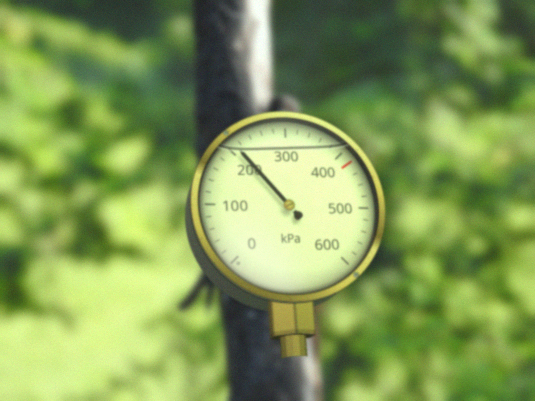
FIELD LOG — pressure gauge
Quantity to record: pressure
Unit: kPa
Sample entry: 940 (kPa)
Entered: 210 (kPa)
